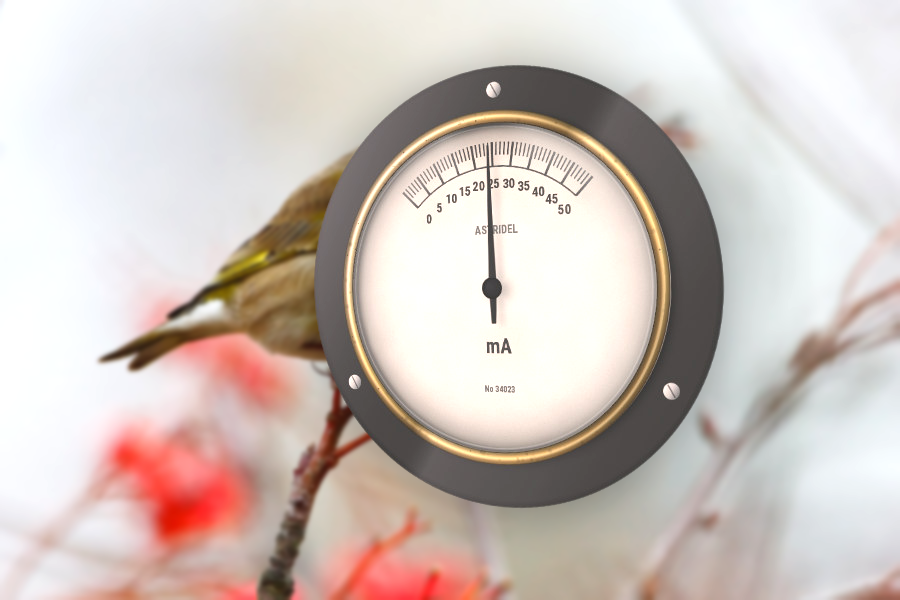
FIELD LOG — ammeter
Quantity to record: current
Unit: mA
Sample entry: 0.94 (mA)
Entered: 25 (mA)
